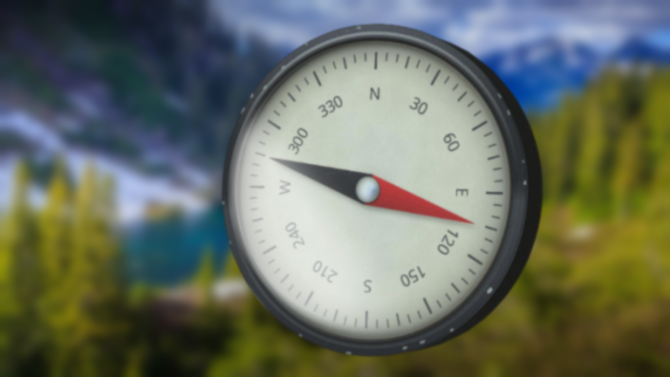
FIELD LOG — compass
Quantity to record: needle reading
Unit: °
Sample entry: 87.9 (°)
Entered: 105 (°)
